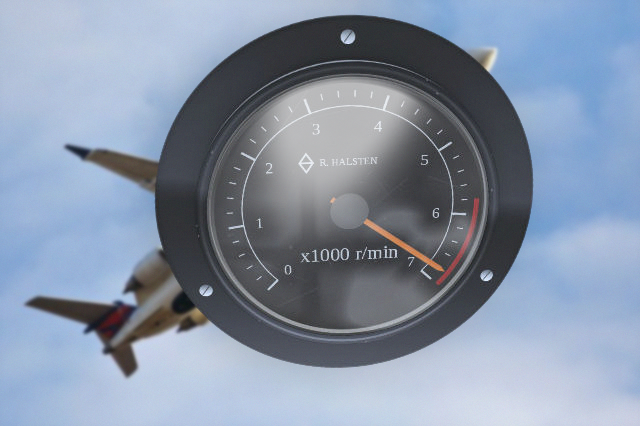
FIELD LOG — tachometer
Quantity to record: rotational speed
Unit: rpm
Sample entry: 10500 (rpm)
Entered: 6800 (rpm)
